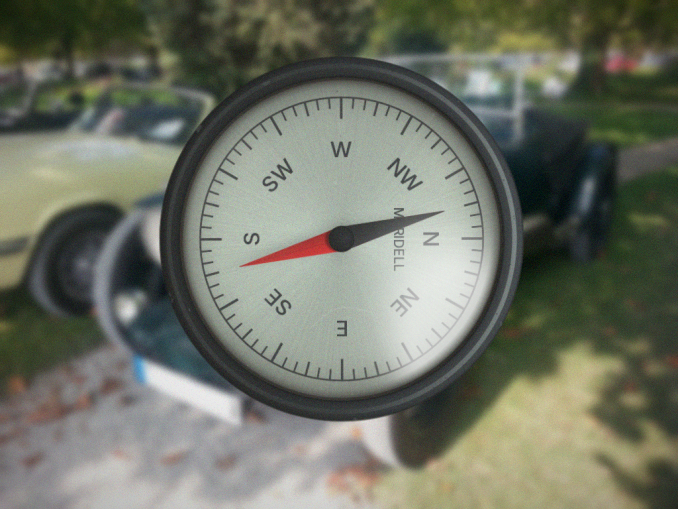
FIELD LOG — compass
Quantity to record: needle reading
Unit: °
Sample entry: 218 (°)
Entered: 165 (°)
